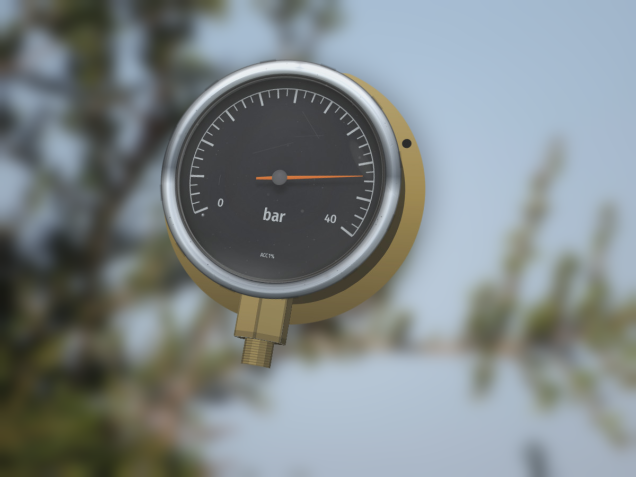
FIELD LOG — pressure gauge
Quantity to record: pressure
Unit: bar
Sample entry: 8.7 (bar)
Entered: 33.5 (bar)
